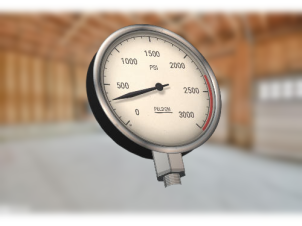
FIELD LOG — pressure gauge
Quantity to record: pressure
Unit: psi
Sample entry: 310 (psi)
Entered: 300 (psi)
